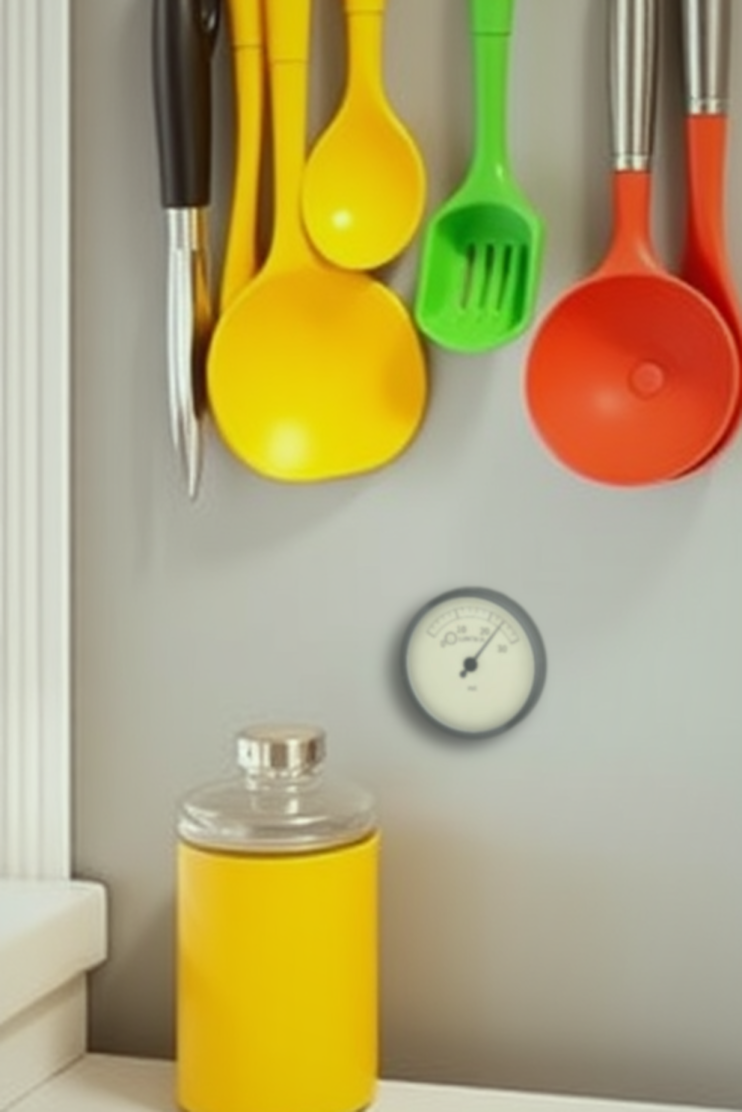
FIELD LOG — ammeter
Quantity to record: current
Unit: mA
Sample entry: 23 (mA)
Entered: 24 (mA)
